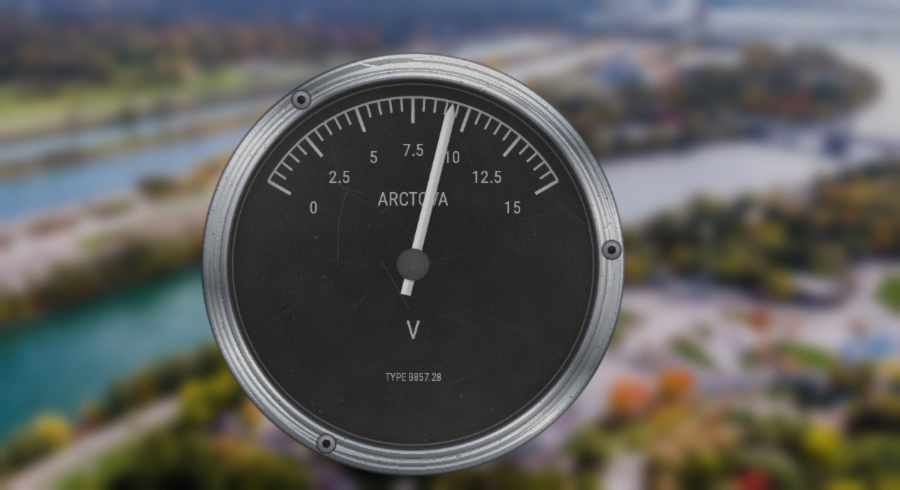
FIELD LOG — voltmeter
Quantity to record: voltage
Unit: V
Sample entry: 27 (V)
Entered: 9.25 (V)
